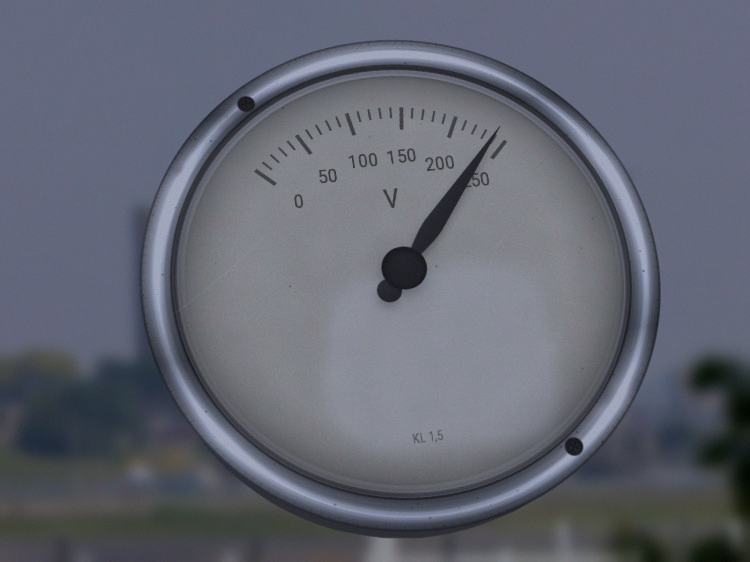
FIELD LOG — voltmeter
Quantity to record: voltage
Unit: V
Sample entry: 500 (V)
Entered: 240 (V)
